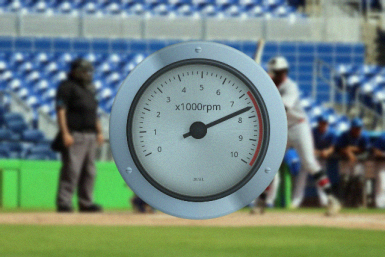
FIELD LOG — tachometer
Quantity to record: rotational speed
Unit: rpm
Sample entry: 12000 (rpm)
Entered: 7600 (rpm)
